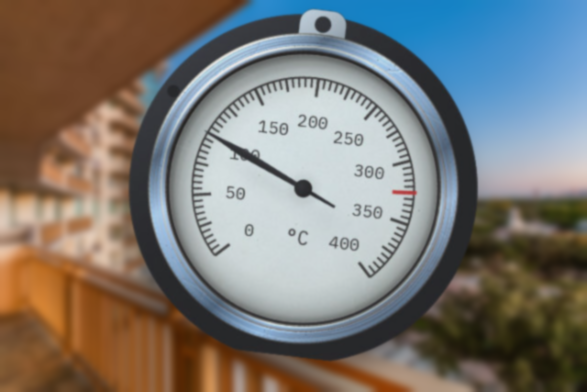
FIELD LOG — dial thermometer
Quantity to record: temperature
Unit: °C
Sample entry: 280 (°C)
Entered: 100 (°C)
